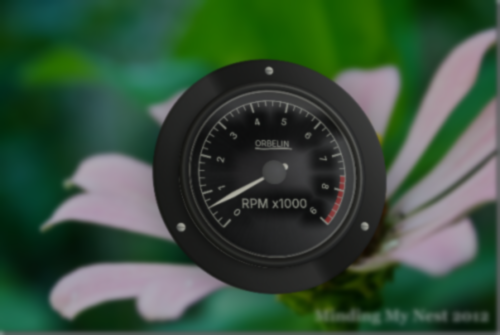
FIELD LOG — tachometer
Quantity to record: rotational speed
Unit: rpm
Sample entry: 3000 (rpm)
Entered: 600 (rpm)
